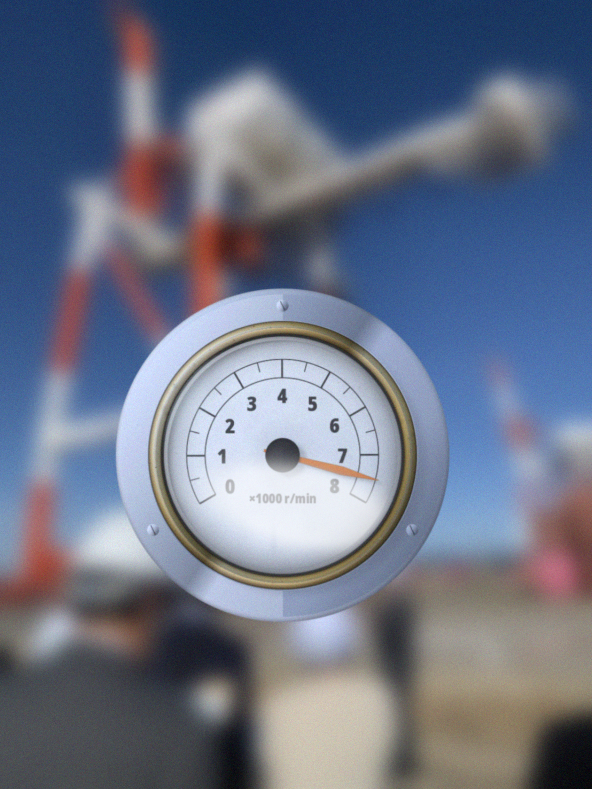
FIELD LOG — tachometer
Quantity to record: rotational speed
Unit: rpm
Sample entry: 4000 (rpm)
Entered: 7500 (rpm)
